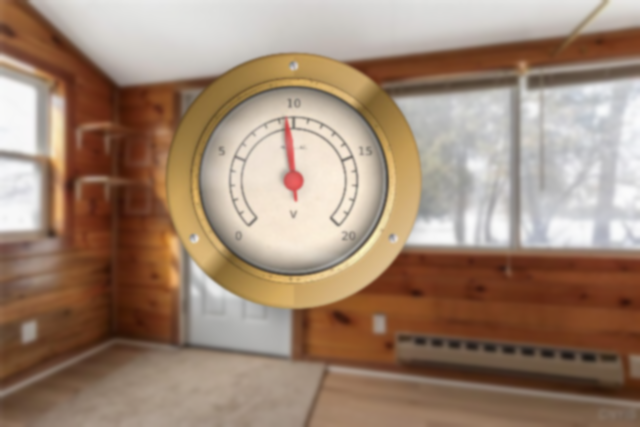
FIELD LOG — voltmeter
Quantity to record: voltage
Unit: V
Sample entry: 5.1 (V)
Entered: 9.5 (V)
